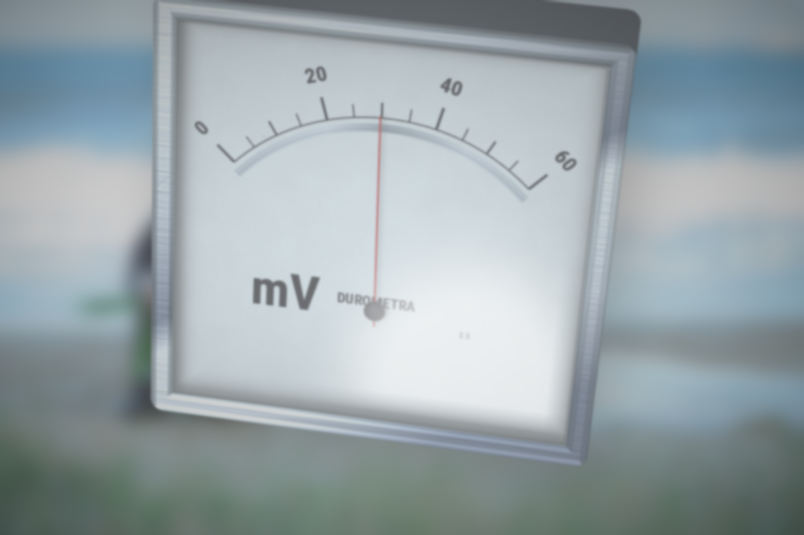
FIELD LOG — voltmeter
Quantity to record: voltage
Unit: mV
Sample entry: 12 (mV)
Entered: 30 (mV)
